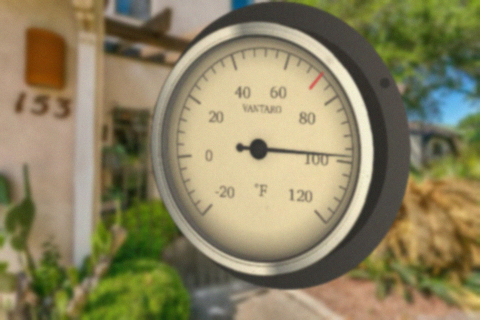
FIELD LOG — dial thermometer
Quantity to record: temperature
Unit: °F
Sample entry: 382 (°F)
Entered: 98 (°F)
